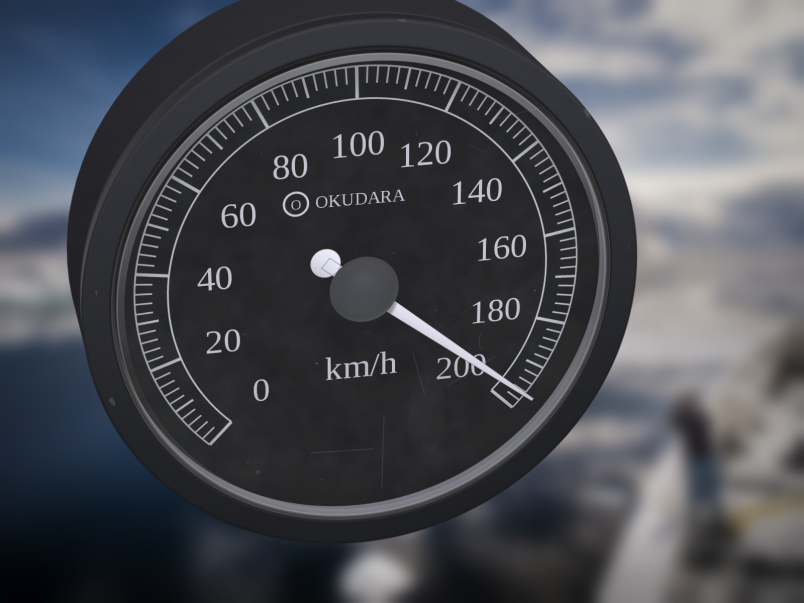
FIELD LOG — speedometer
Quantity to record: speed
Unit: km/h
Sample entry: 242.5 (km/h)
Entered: 196 (km/h)
